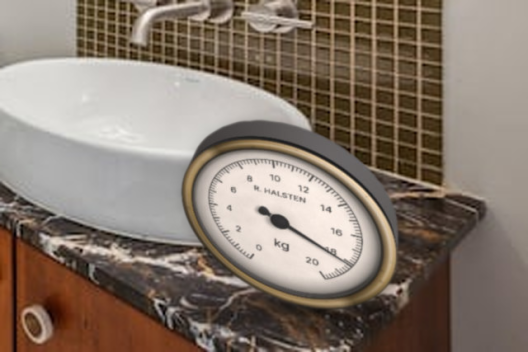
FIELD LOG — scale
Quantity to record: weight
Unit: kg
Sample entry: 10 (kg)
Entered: 18 (kg)
